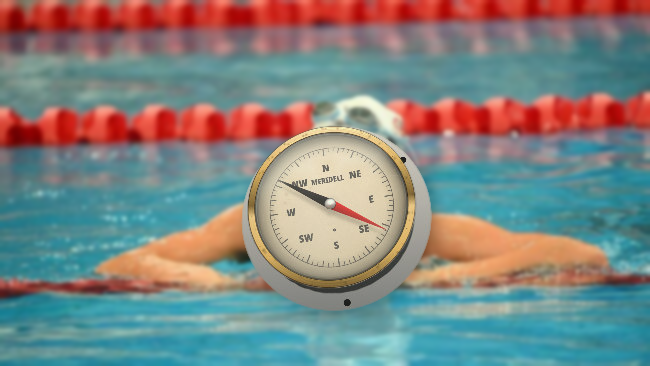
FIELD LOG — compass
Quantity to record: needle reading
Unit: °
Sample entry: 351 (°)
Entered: 125 (°)
